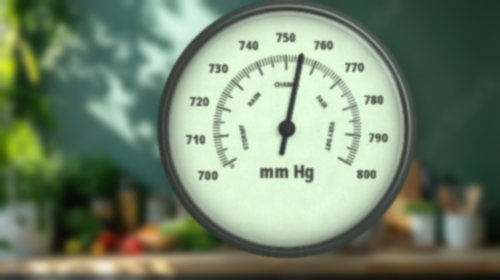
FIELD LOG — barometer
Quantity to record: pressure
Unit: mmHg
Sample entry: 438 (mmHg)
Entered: 755 (mmHg)
